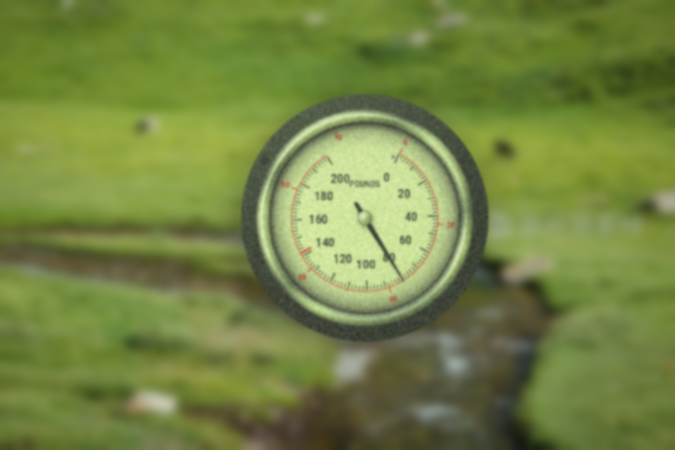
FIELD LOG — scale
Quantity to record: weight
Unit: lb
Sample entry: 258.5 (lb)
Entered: 80 (lb)
